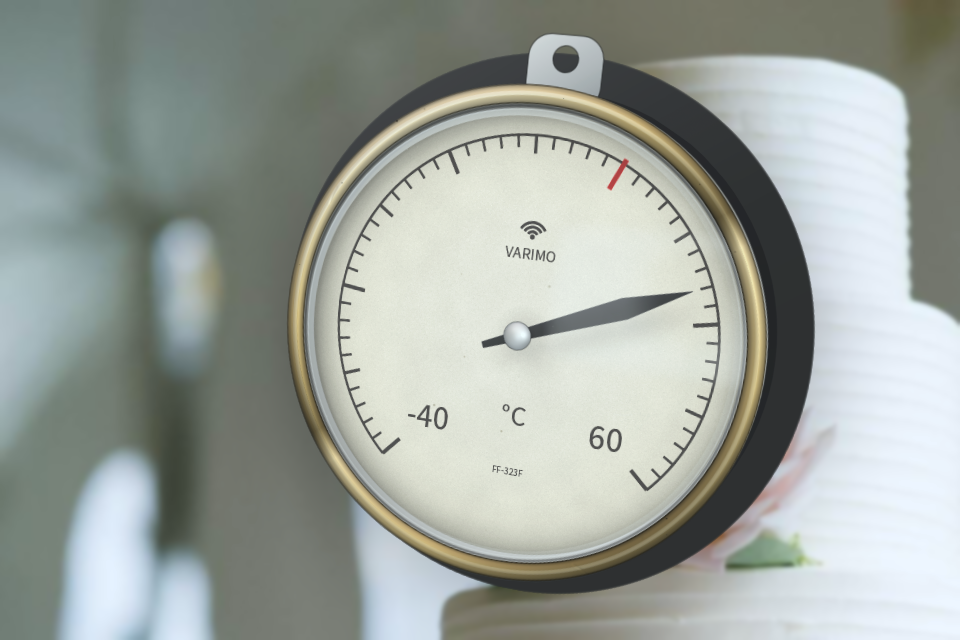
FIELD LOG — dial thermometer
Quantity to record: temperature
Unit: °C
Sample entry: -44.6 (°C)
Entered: 36 (°C)
